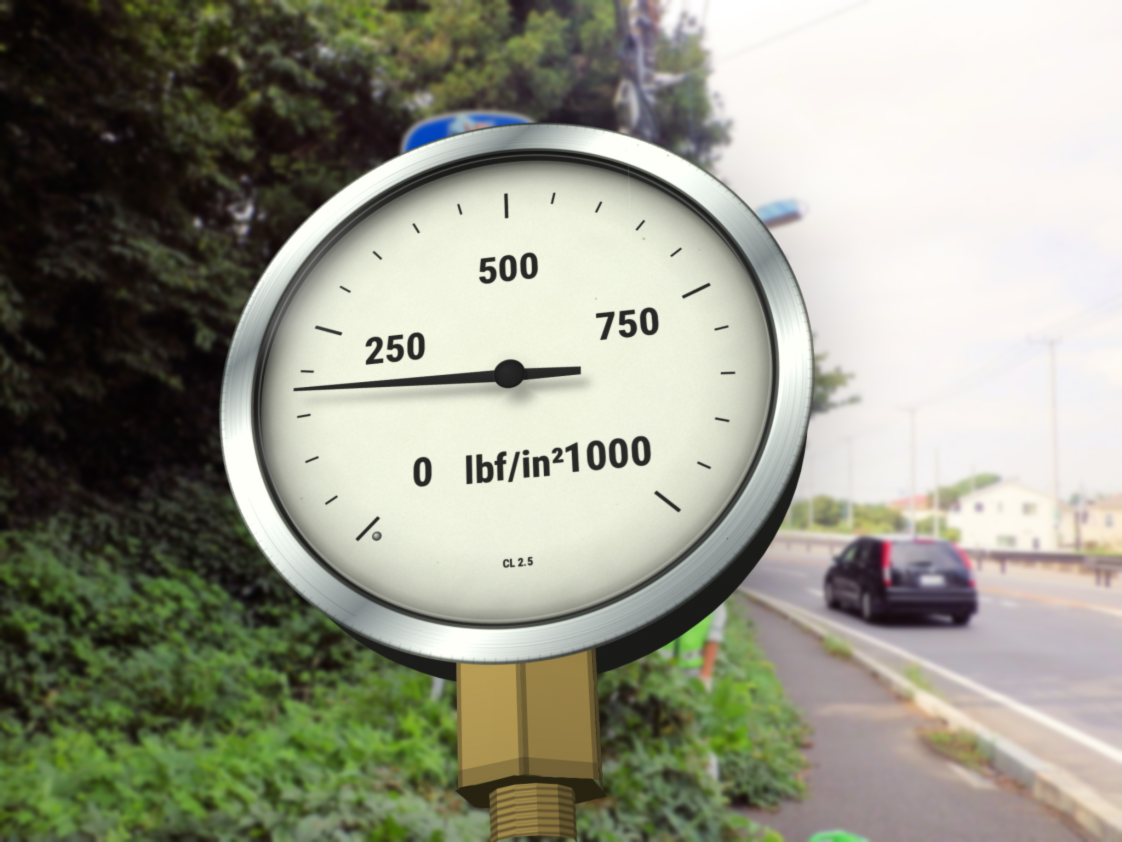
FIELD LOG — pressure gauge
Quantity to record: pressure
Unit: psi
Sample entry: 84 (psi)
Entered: 175 (psi)
